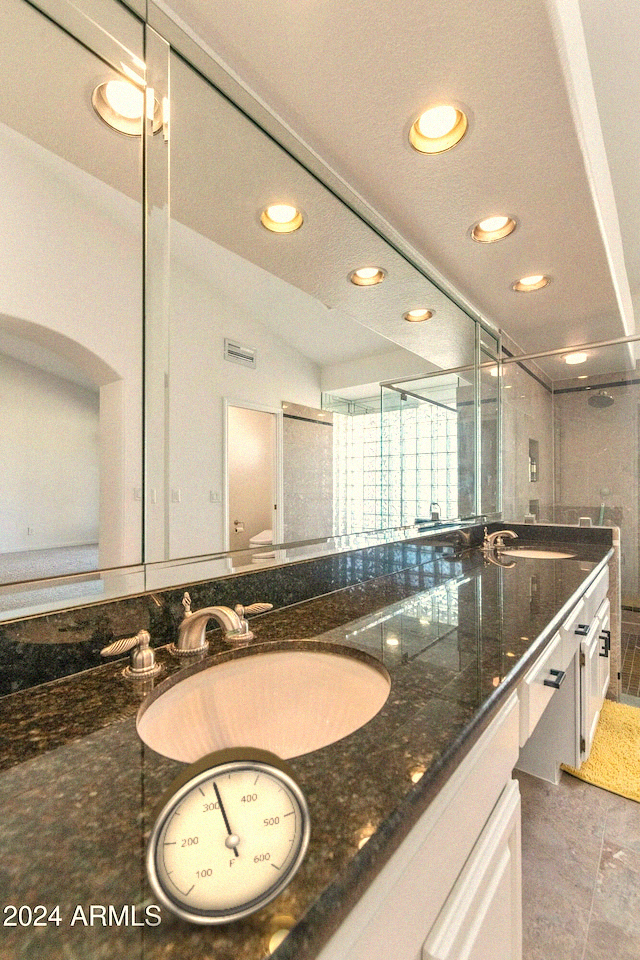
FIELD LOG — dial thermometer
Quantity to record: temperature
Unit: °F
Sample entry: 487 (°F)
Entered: 325 (°F)
